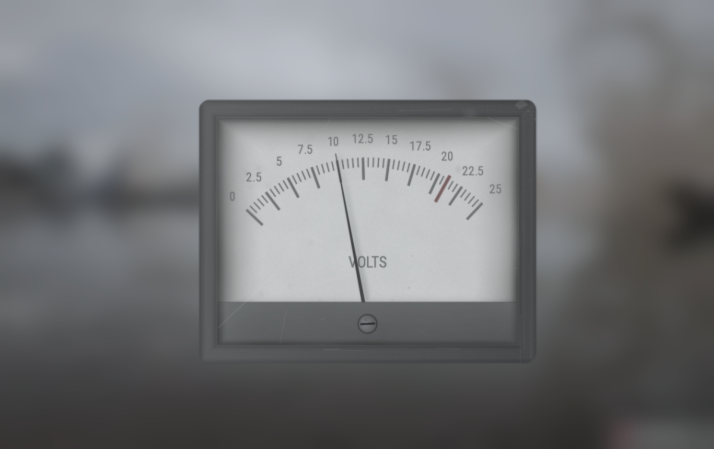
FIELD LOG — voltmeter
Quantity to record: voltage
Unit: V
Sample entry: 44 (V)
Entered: 10 (V)
